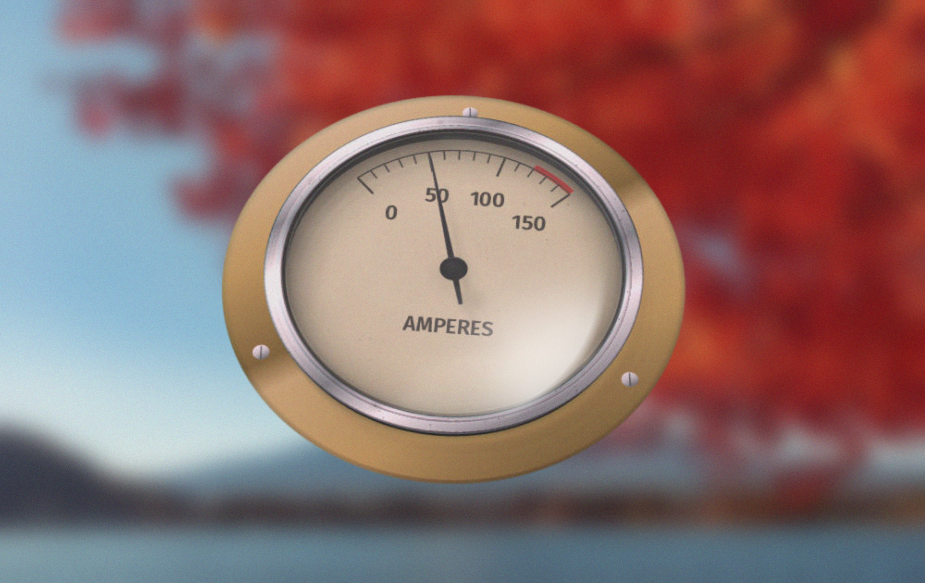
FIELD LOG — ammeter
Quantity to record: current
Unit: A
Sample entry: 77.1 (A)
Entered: 50 (A)
